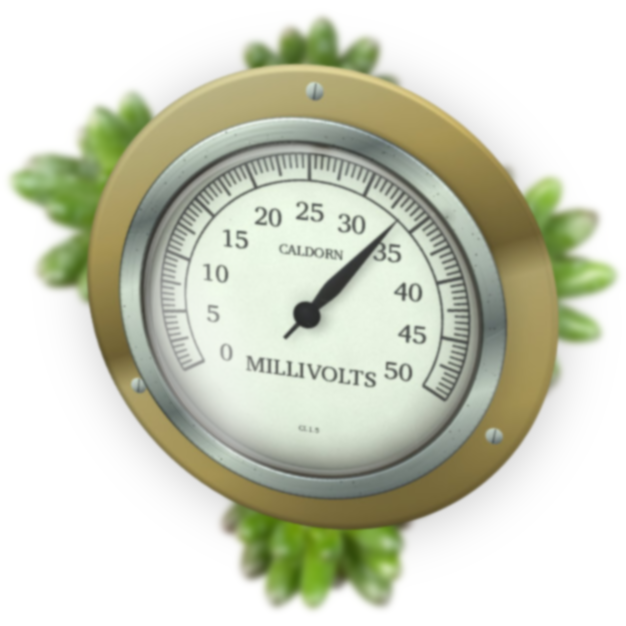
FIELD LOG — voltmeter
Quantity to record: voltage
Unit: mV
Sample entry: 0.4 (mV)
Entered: 33.5 (mV)
